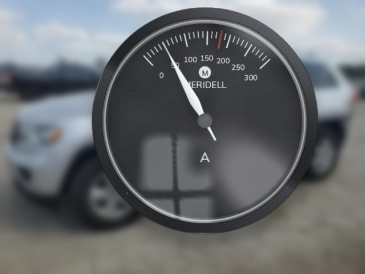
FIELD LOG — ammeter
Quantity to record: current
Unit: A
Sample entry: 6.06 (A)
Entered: 50 (A)
